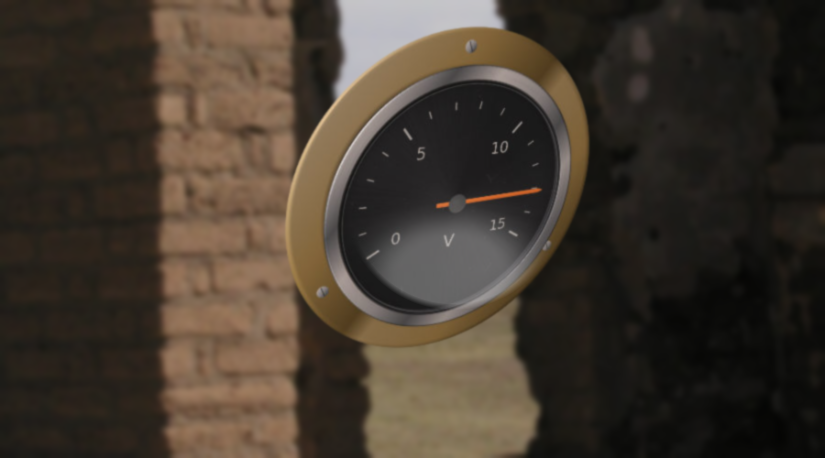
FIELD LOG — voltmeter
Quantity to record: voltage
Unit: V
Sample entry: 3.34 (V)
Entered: 13 (V)
